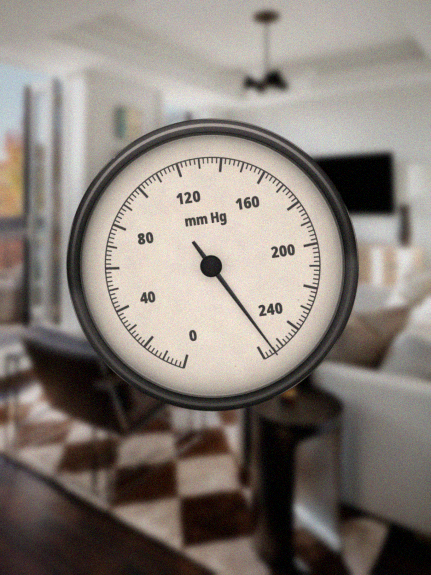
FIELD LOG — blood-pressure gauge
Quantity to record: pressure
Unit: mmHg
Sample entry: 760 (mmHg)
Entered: 254 (mmHg)
